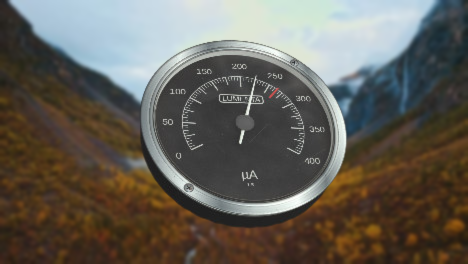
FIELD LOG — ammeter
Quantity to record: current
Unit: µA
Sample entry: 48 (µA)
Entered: 225 (µA)
